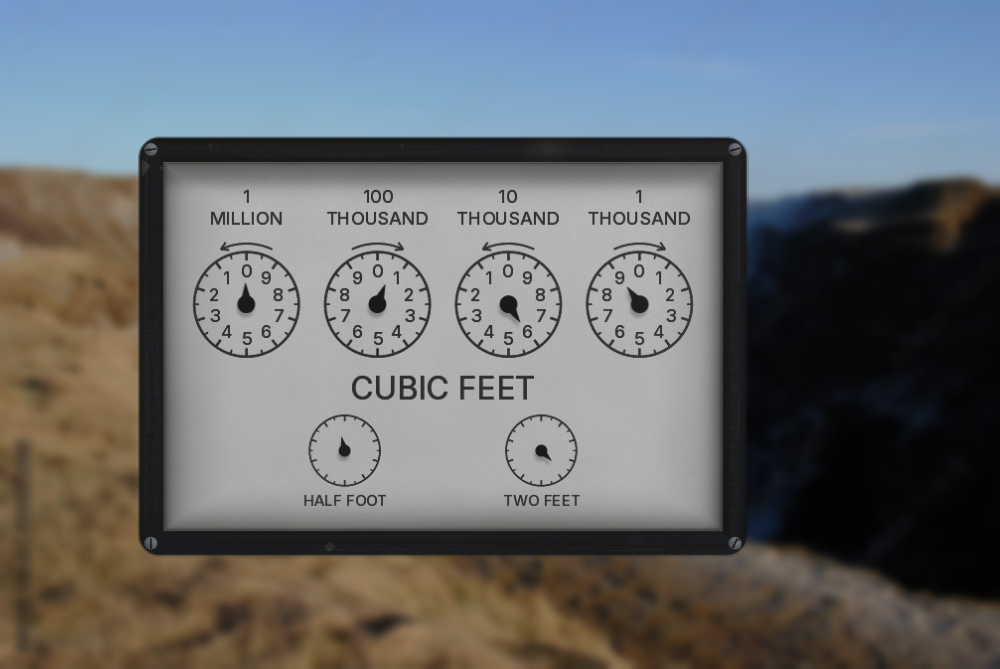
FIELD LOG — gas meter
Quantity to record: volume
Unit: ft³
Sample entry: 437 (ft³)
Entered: 5900 (ft³)
